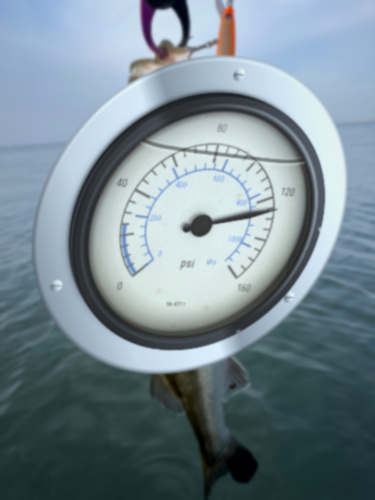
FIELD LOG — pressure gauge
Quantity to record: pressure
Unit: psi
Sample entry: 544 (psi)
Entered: 125 (psi)
